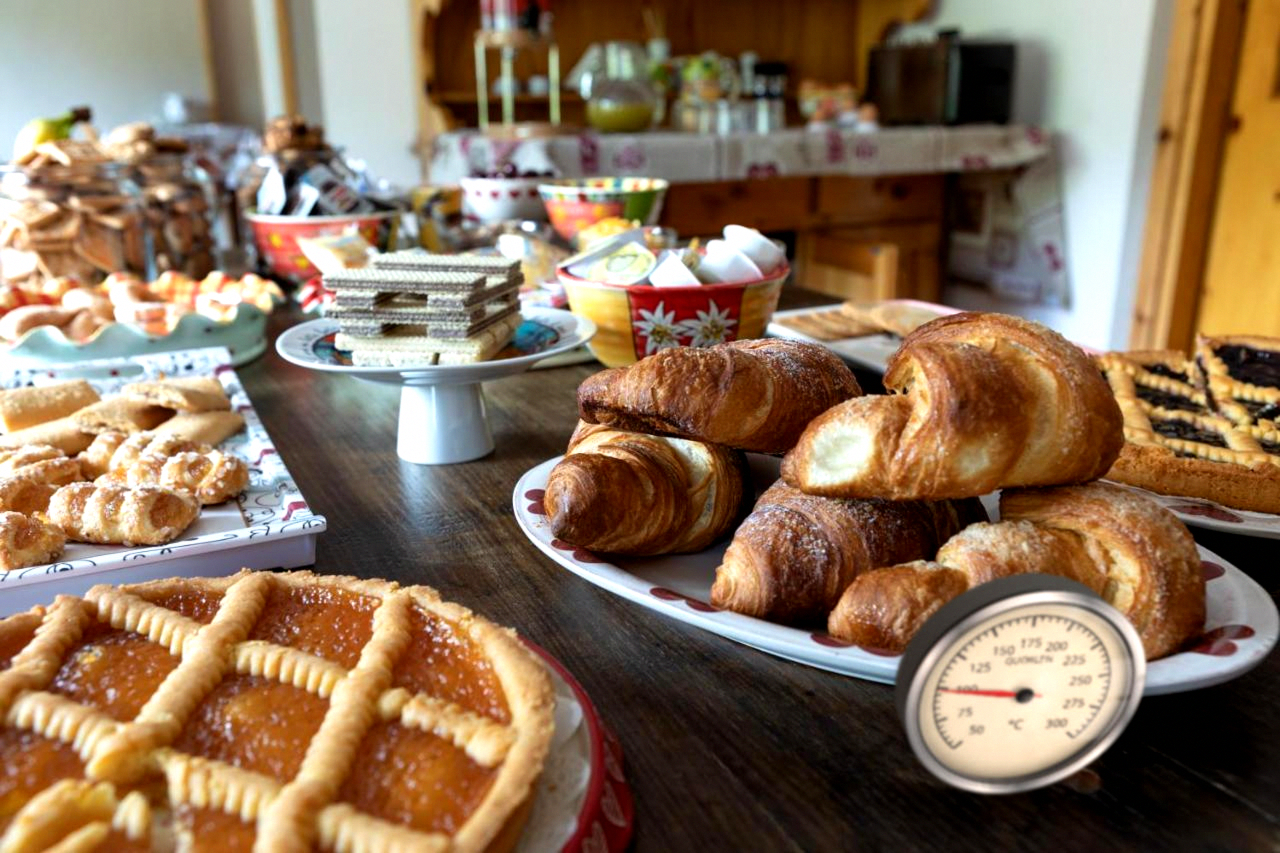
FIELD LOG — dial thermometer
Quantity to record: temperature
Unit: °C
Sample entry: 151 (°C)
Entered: 100 (°C)
